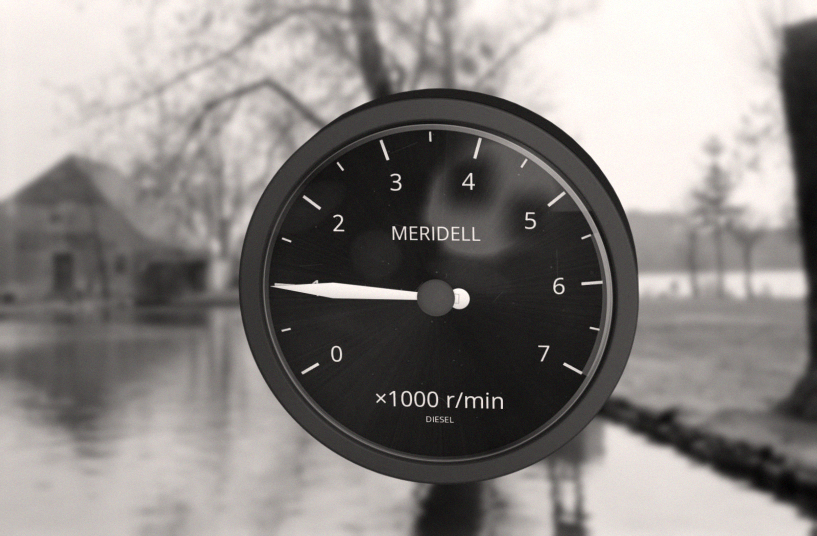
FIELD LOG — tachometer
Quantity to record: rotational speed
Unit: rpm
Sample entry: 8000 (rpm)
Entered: 1000 (rpm)
